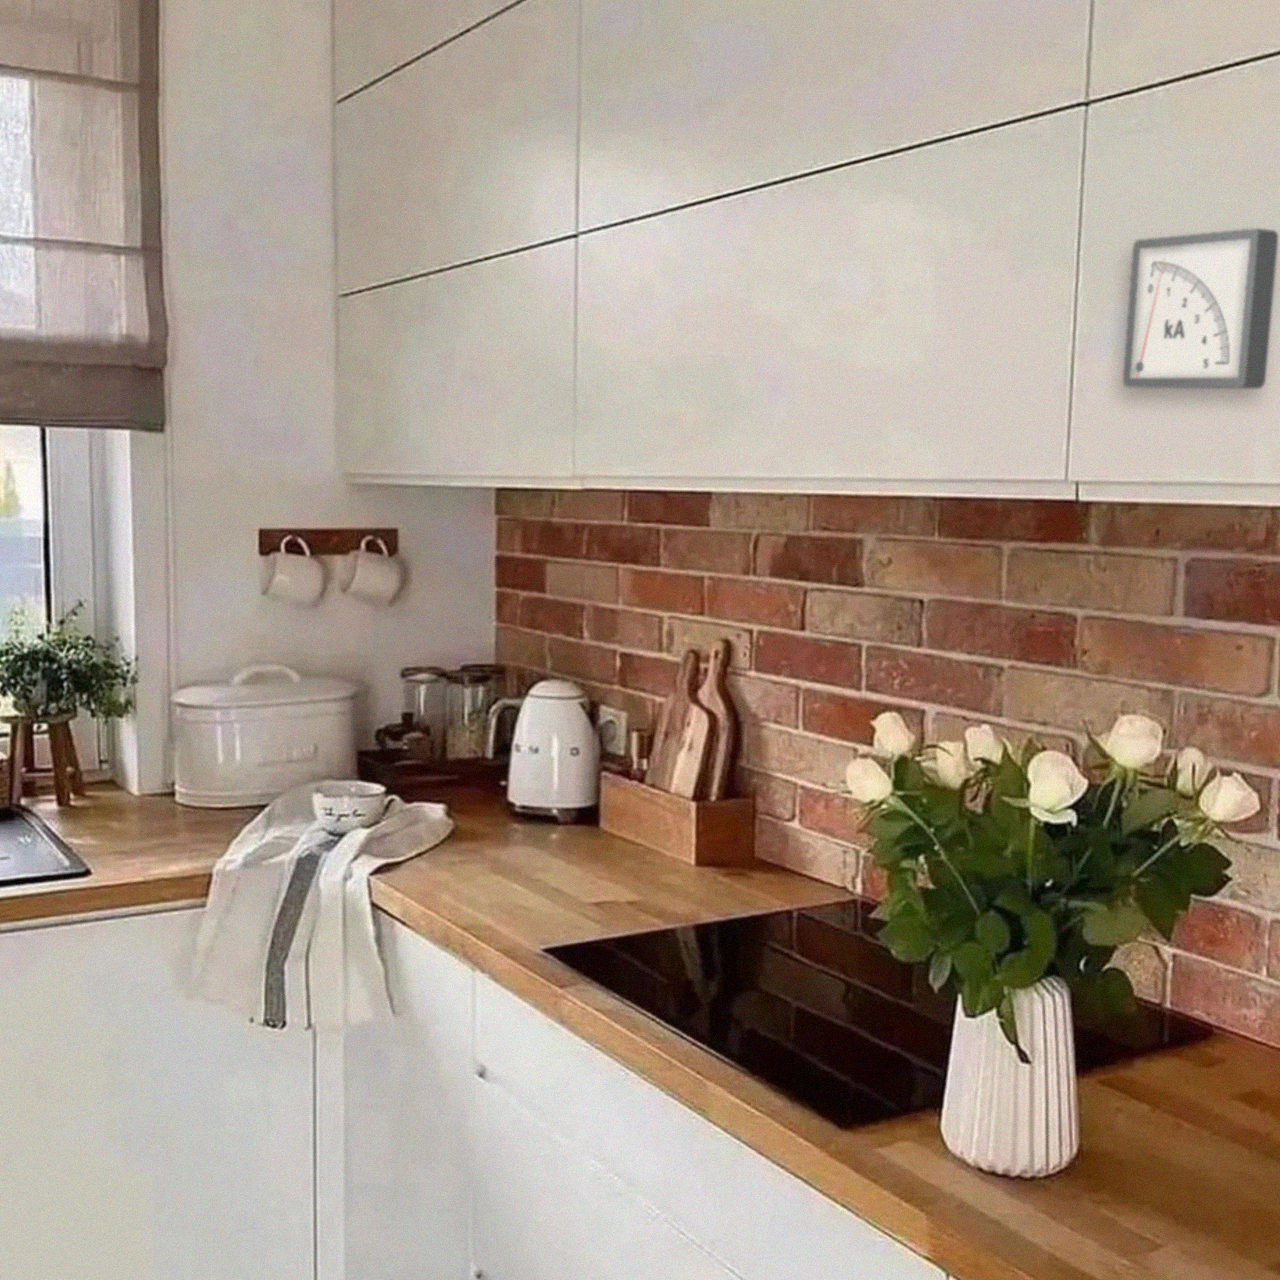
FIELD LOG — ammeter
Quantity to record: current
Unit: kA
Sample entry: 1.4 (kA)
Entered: 0.5 (kA)
